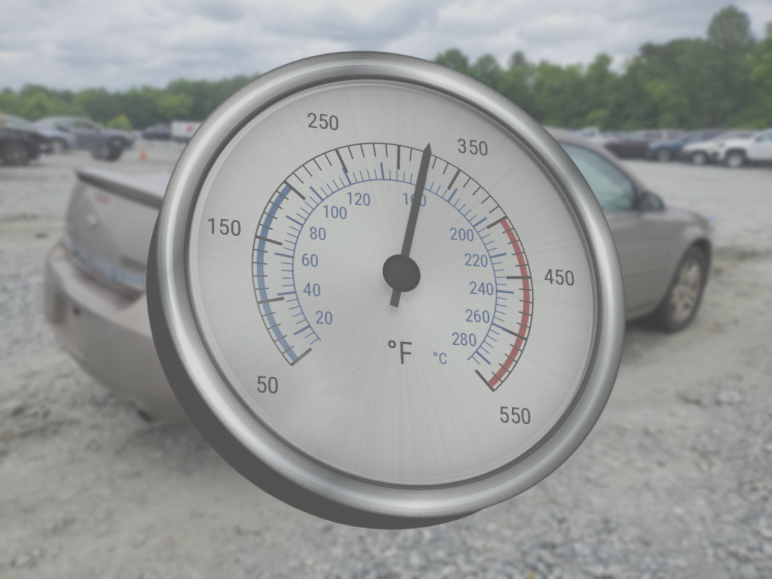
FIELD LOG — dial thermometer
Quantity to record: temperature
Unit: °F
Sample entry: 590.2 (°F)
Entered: 320 (°F)
